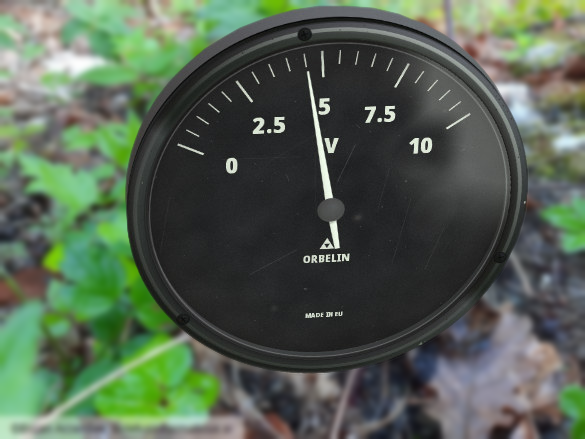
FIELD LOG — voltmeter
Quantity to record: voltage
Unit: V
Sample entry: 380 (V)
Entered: 4.5 (V)
